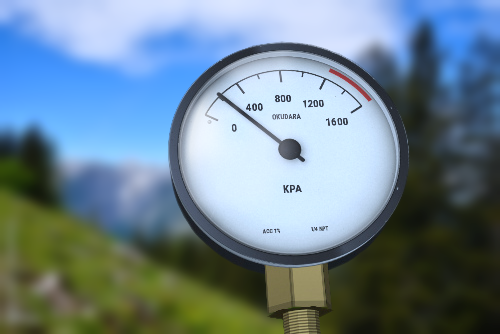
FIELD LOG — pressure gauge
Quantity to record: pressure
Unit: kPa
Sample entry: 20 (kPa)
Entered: 200 (kPa)
